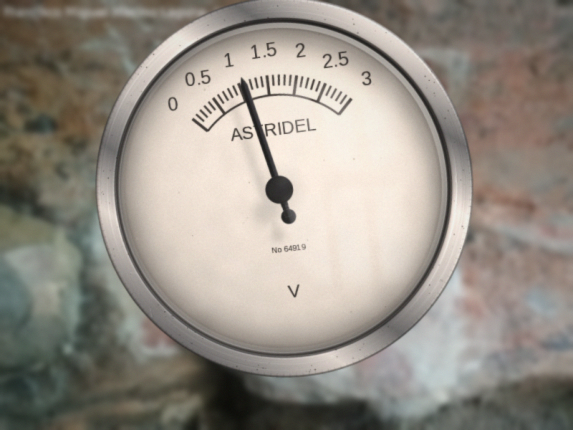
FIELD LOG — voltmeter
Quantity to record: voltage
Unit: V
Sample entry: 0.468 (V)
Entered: 1.1 (V)
